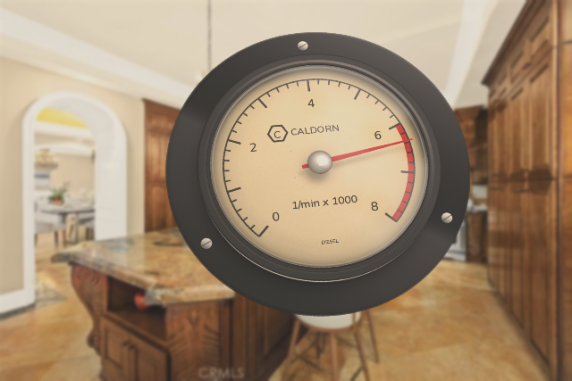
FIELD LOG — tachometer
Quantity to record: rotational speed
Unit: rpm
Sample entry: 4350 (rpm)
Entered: 6400 (rpm)
